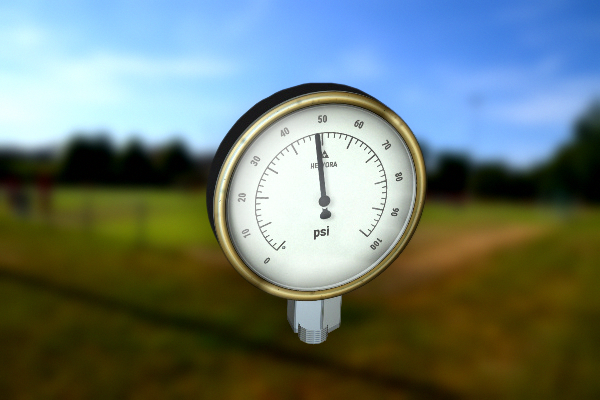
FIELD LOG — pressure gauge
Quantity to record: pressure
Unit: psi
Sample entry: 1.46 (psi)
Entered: 48 (psi)
